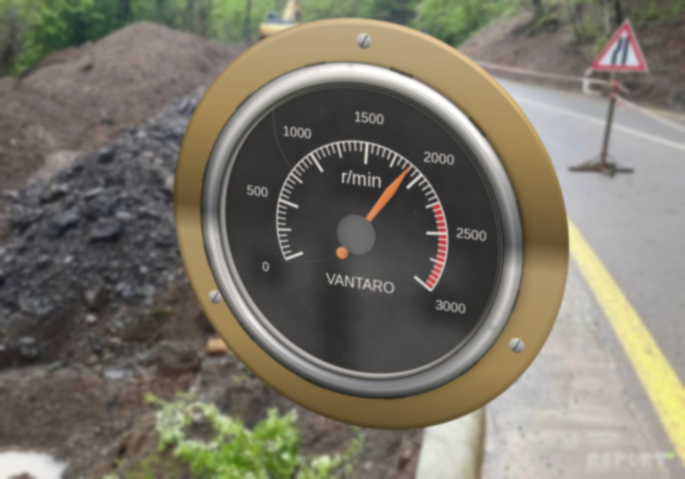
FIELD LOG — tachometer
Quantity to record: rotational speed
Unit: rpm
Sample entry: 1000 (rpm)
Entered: 1900 (rpm)
